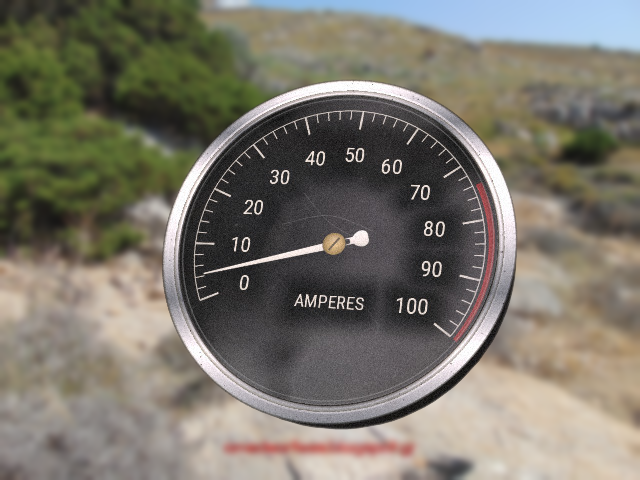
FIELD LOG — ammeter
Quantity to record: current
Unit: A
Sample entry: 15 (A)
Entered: 4 (A)
